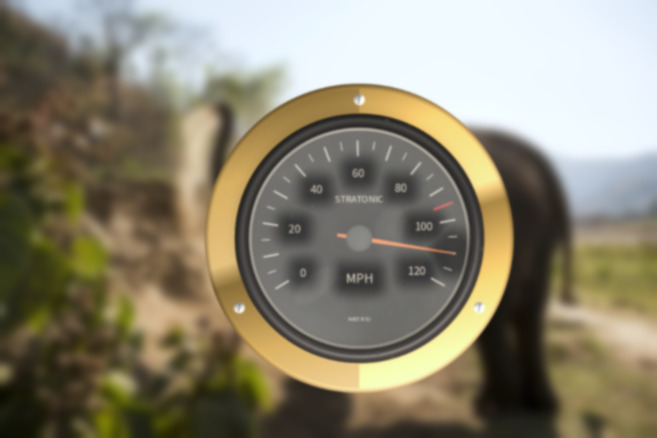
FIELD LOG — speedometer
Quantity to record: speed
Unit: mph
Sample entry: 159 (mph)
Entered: 110 (mph)
